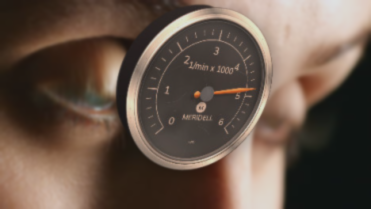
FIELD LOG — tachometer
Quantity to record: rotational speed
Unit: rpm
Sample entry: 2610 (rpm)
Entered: 4800 (rpm)
